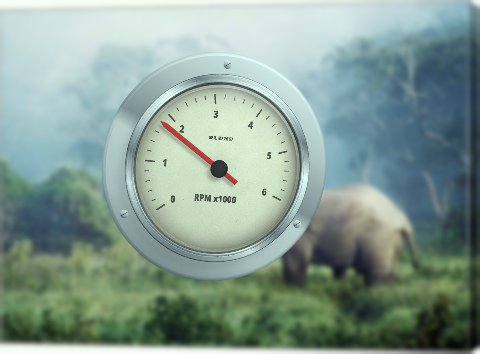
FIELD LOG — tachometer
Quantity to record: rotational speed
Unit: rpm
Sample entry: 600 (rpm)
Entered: 1800 (rpm)
